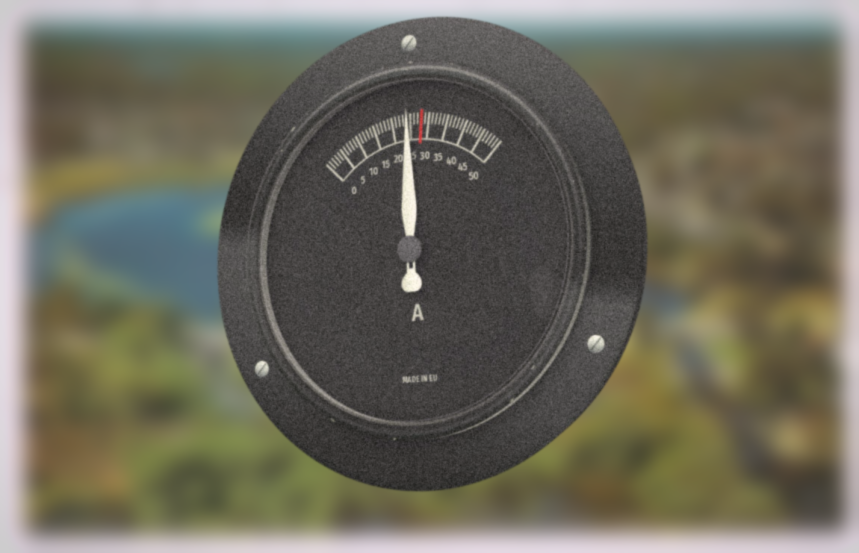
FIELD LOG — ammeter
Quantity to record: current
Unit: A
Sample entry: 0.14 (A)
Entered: 25 (A)
